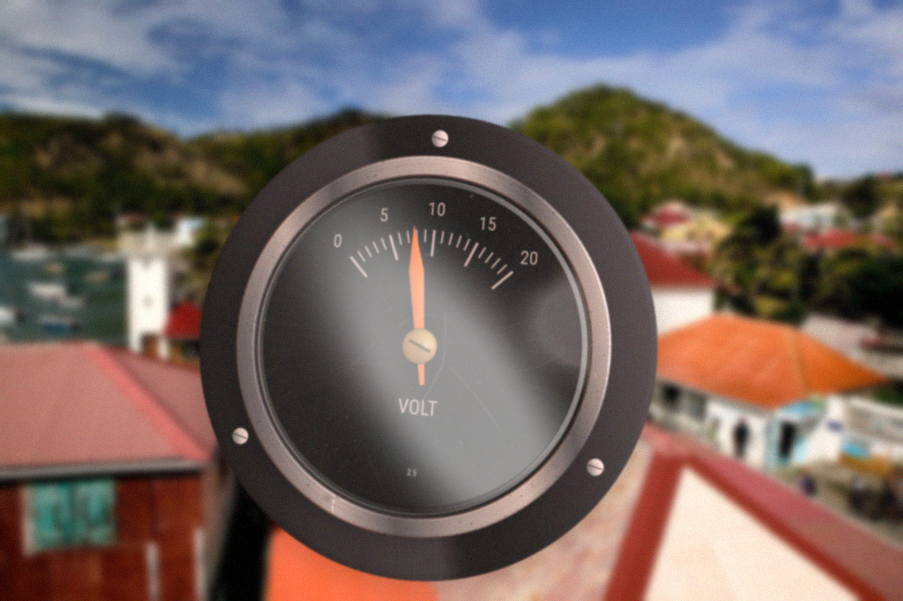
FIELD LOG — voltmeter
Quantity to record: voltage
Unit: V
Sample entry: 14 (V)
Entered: 8 (V)
